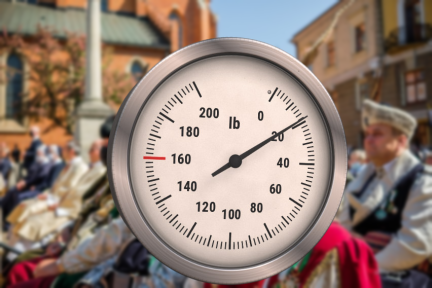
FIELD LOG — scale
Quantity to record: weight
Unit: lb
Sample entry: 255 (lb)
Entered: 18 (lb)
